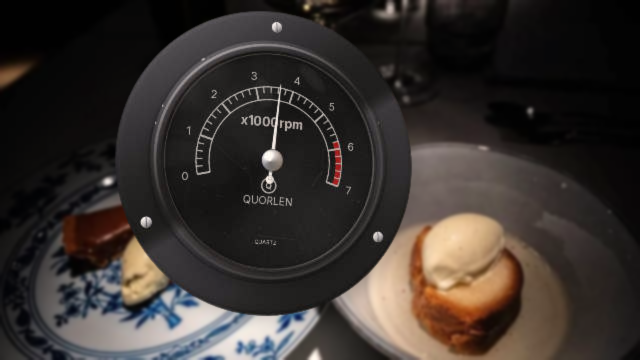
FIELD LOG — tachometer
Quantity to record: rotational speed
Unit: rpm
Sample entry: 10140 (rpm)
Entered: 3600 (rpm)
